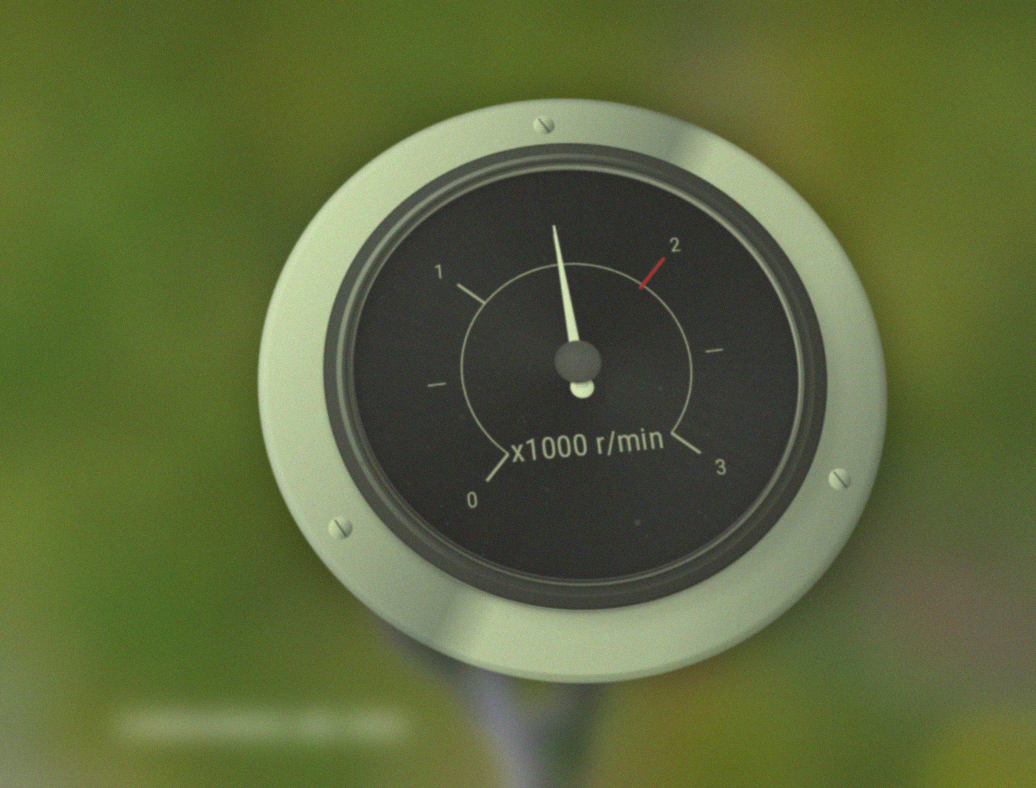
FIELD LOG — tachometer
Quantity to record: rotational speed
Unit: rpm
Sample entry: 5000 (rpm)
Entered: 1500 (rpm)
